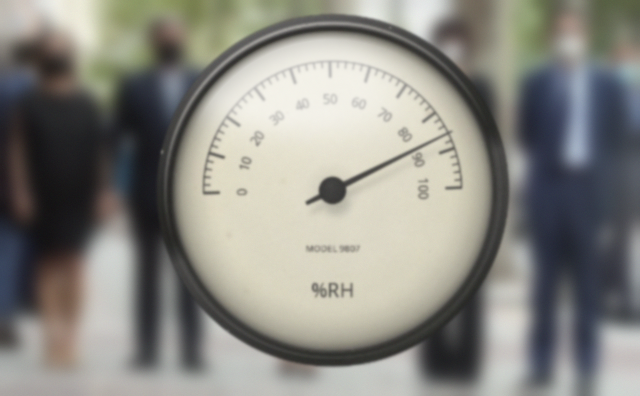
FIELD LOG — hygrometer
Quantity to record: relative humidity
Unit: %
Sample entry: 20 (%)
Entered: 86 (%)
